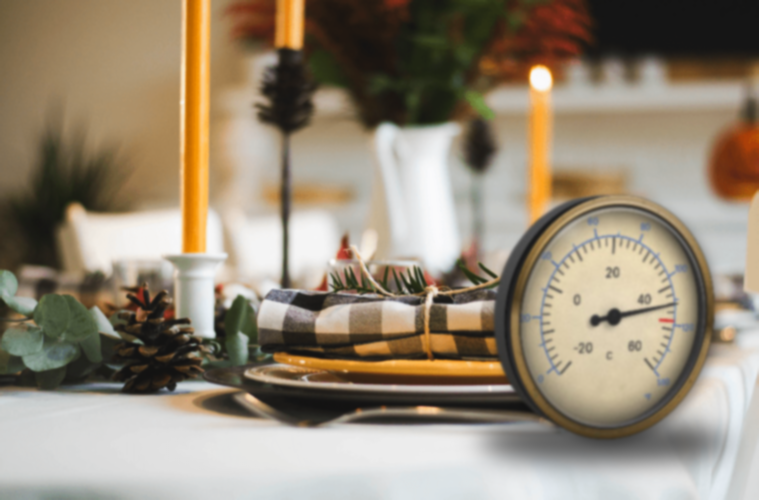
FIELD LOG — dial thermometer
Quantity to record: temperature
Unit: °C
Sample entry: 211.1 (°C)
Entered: 44 (°C)
